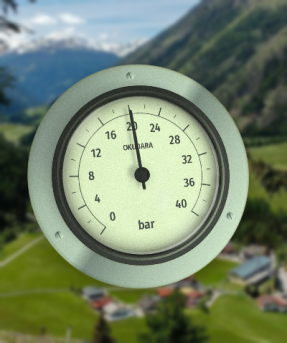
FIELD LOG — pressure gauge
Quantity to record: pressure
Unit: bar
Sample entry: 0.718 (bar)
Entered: 20 (bar)
